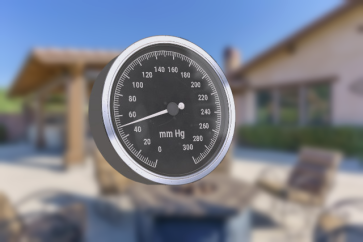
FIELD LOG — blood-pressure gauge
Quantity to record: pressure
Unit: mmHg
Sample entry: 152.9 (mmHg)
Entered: 50 (mmHg)
